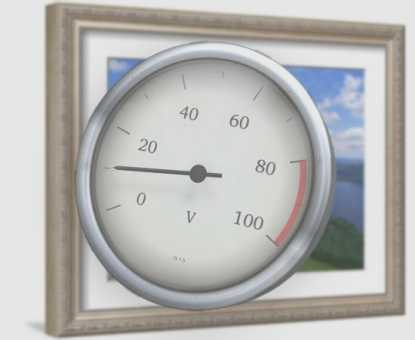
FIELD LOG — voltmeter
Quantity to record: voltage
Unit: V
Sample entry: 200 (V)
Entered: 10 (V)
